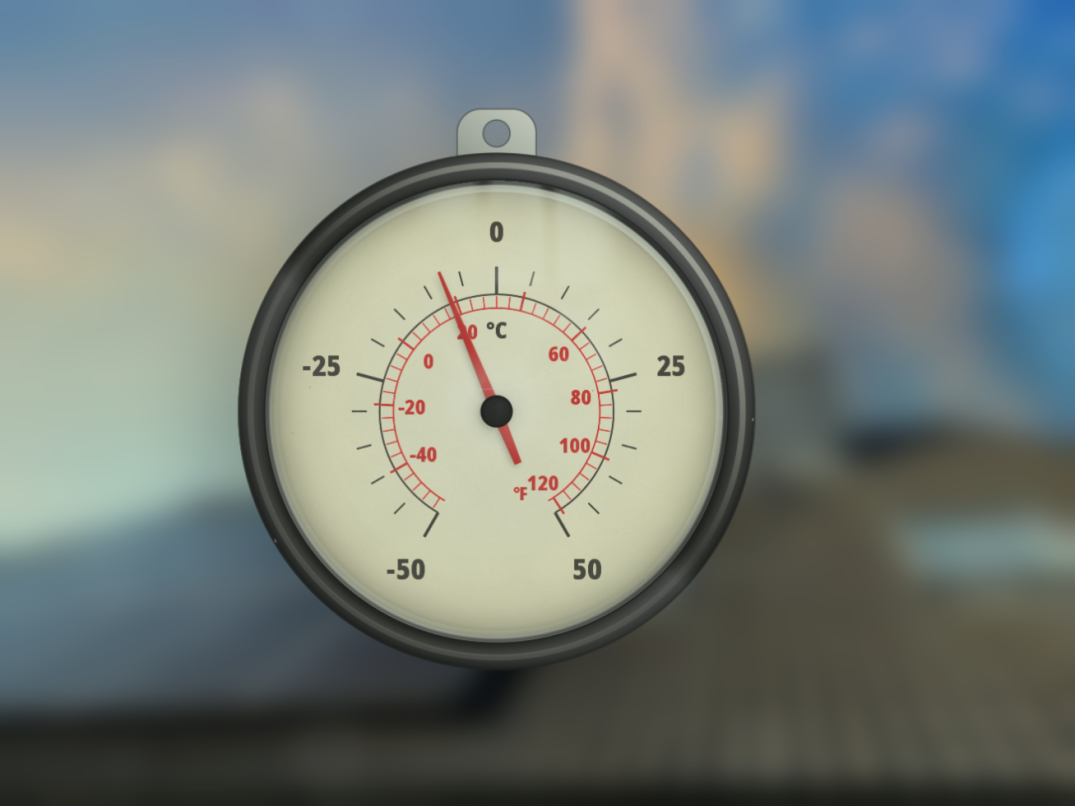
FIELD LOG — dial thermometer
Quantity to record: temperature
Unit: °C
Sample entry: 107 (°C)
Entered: -7.5 (°C)
